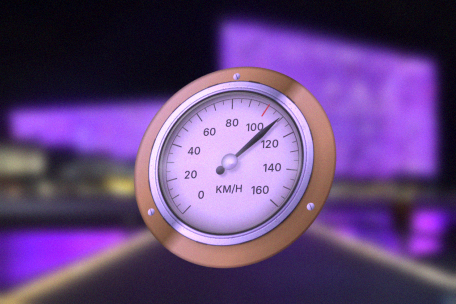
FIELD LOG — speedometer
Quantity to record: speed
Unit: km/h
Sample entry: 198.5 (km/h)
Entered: 110 (km/h)
